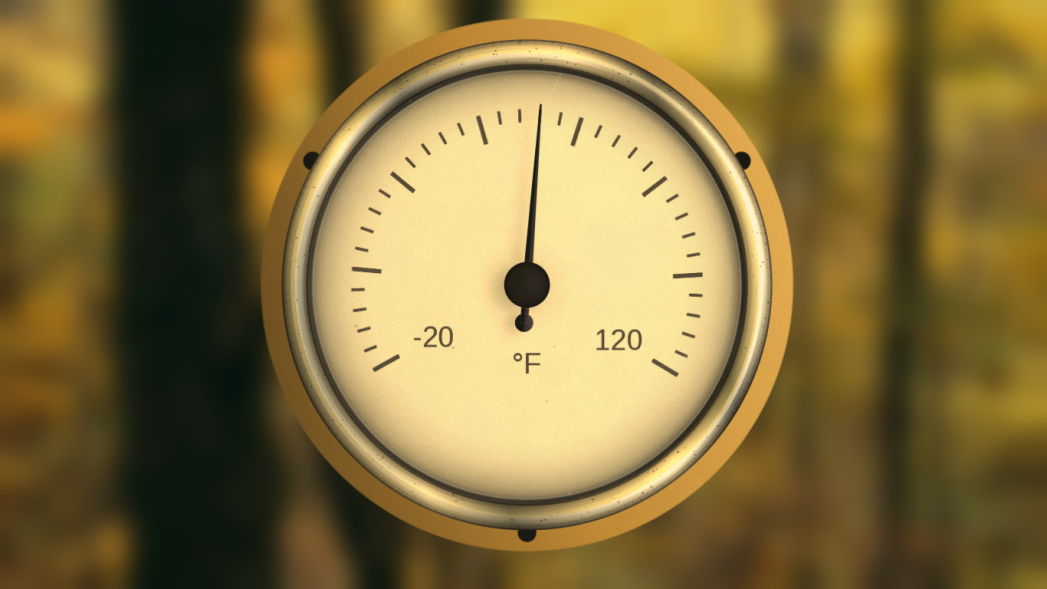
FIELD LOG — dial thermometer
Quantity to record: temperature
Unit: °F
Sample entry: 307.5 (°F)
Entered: 52 (°F)
